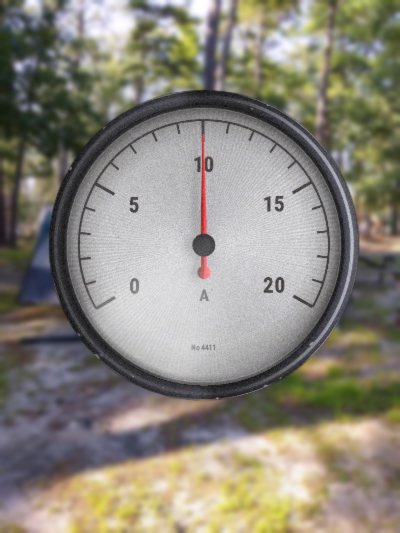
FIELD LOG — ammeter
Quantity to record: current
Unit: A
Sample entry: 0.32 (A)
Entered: 10 (A)
